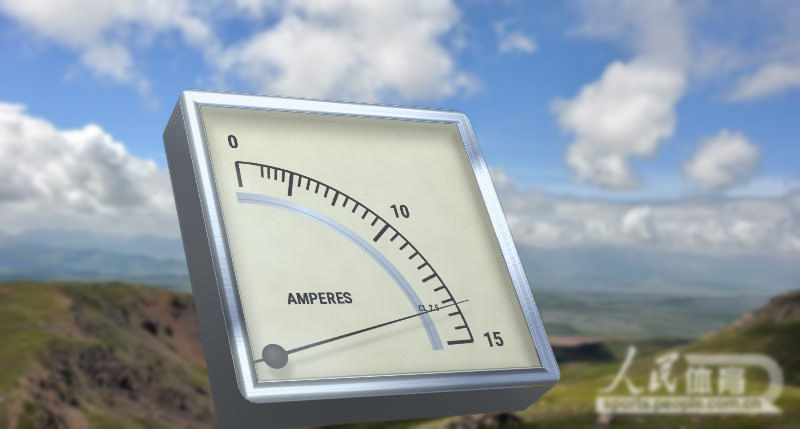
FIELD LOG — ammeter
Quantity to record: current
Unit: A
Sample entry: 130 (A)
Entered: 13.75 (A)
